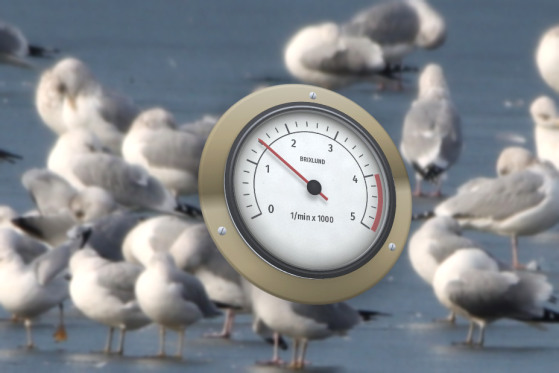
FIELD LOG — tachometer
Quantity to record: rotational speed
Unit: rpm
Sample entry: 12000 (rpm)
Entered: 1400 (rpm)
